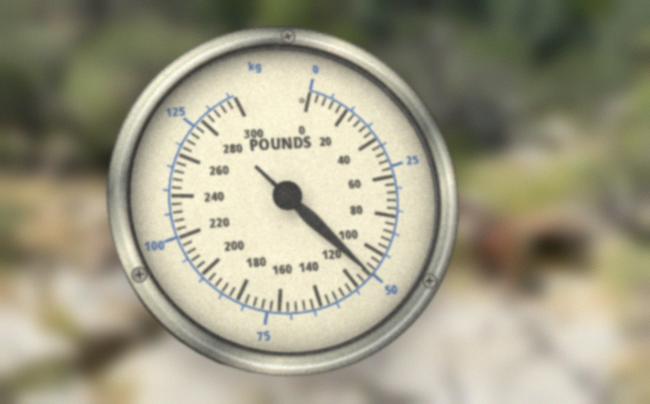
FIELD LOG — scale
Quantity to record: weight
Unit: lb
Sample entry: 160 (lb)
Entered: 112 (lb)
